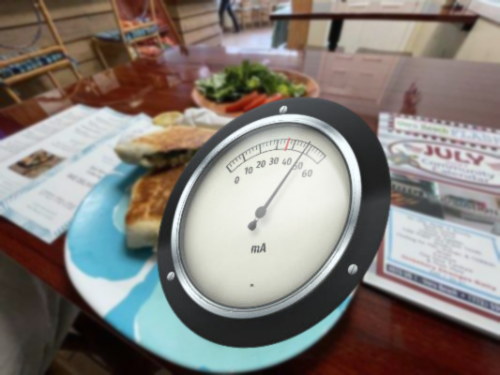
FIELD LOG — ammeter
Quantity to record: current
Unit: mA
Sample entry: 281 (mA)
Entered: 50 (mA)
